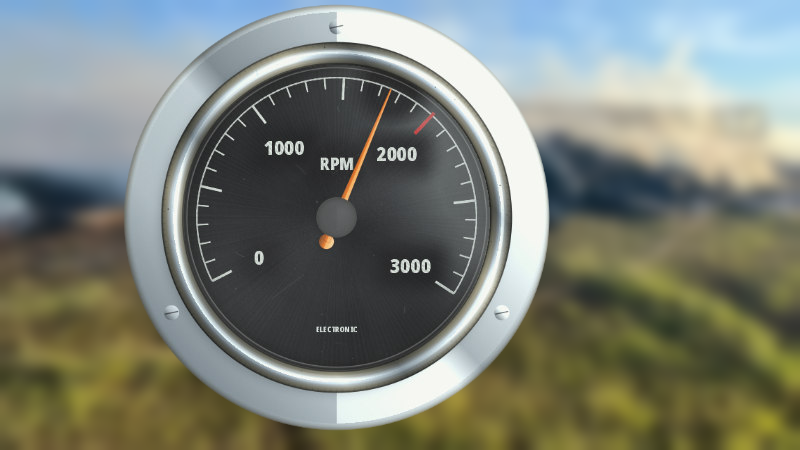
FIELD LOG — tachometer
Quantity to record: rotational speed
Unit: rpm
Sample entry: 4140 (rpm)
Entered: 1750 (rpm)
